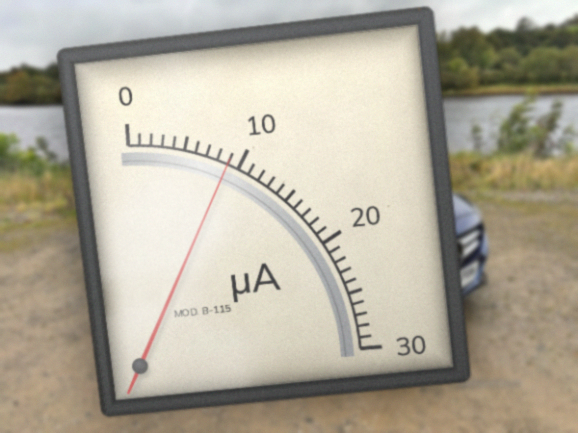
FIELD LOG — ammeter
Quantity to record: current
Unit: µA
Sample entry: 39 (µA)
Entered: 9 (µA)
